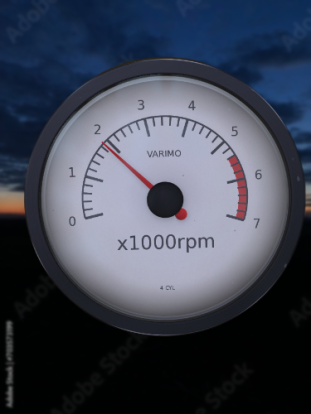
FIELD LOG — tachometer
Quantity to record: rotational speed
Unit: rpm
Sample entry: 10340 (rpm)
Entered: 1900 (rpm)
